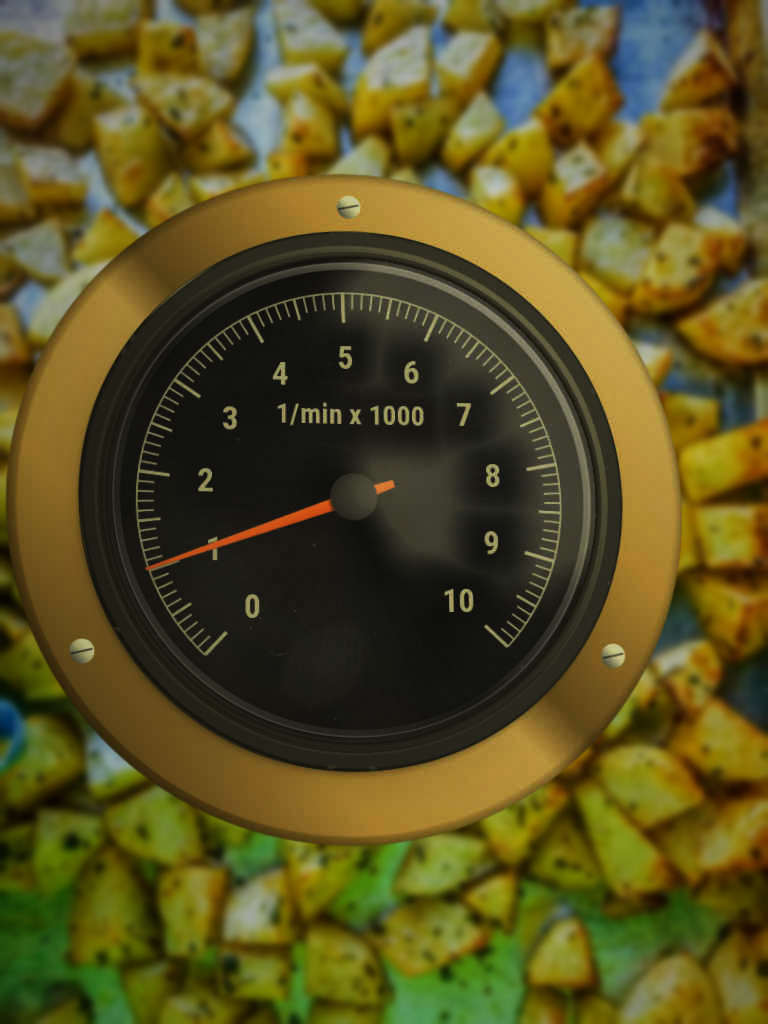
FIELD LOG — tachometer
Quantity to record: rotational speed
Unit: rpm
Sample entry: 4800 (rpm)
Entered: 1000 (rpm)
